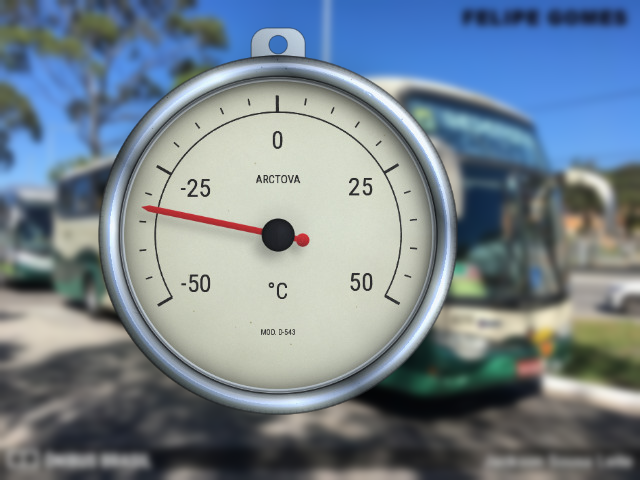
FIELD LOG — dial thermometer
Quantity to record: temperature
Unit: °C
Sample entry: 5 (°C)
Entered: -32.5 (°C)
